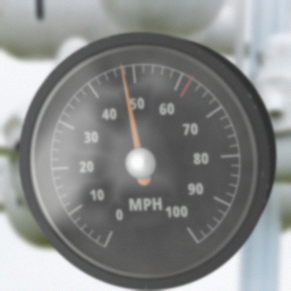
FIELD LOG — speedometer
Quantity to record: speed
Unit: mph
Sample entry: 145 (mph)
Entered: 48 (mph)
